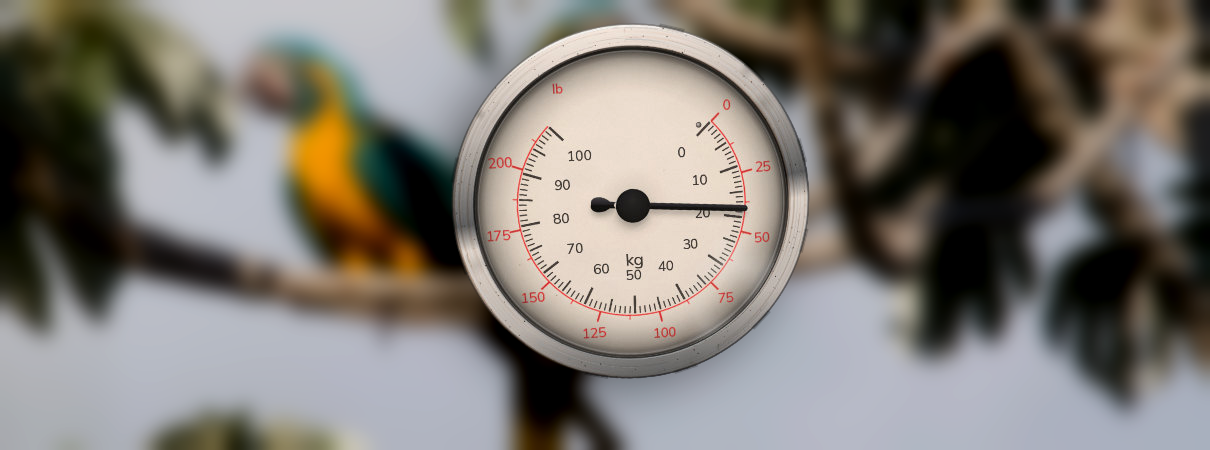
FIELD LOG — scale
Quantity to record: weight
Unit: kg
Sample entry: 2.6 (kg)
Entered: 18 (kg)
